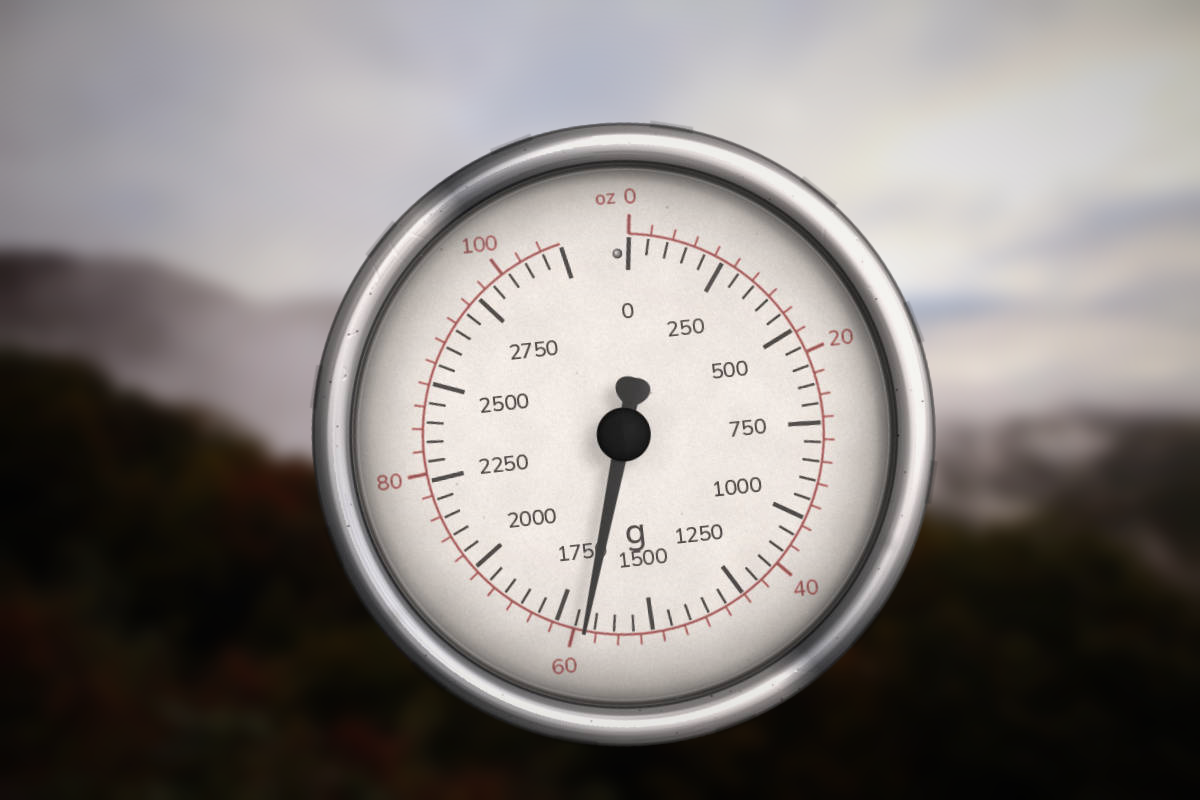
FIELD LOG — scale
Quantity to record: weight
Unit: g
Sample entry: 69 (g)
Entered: 1675 (g)
